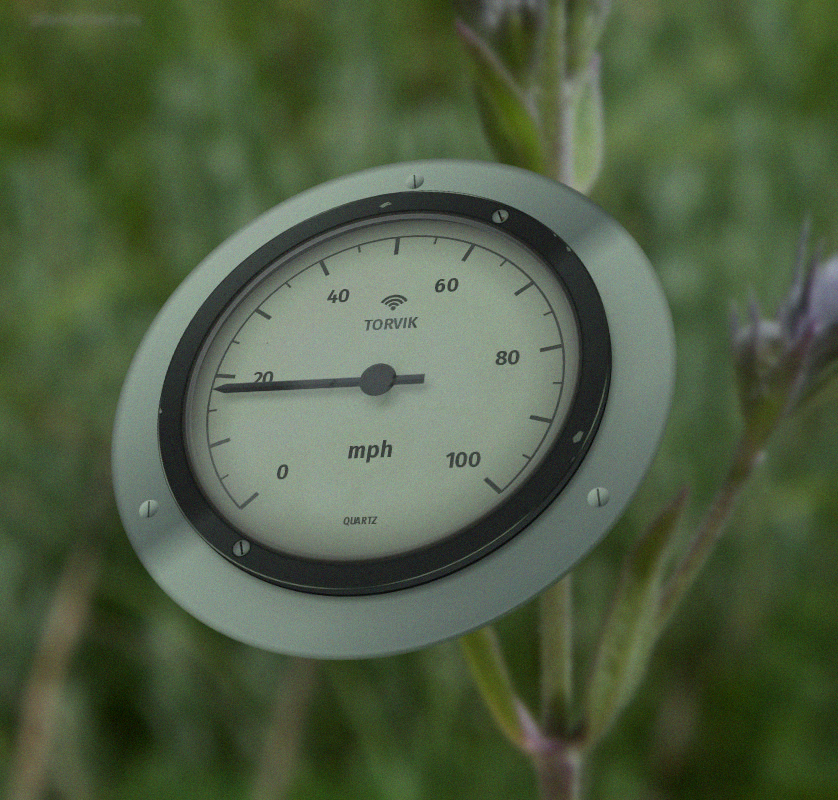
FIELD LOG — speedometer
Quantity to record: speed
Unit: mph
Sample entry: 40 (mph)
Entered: 17.5 (mph)
